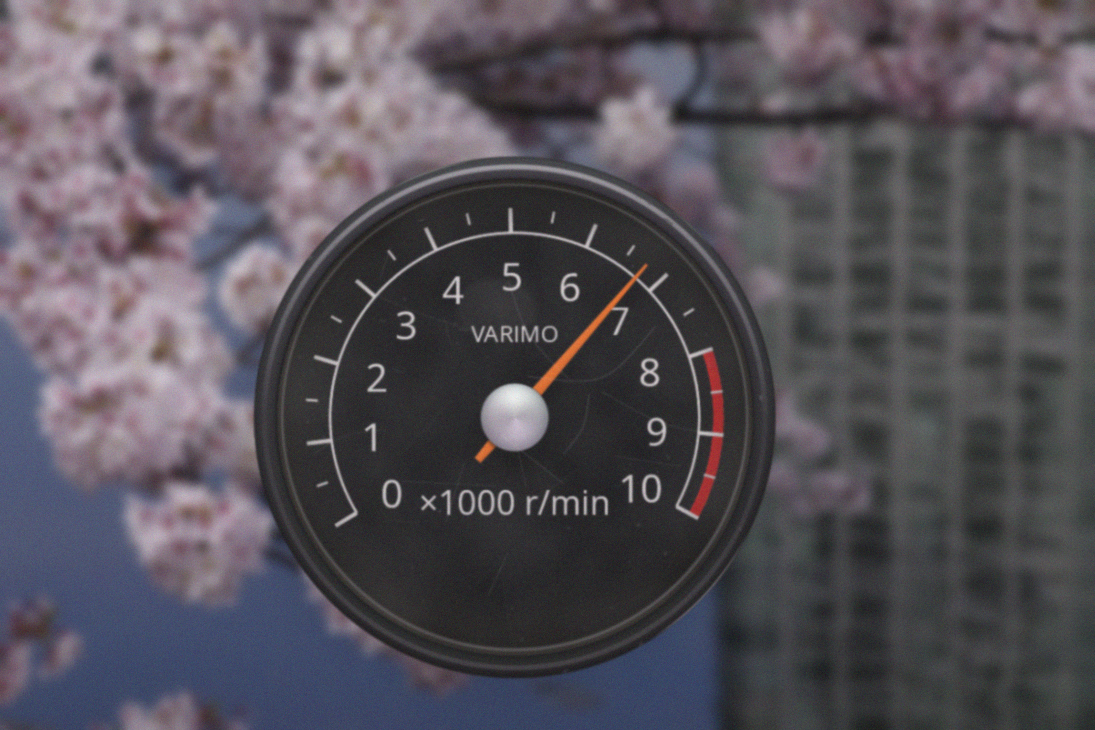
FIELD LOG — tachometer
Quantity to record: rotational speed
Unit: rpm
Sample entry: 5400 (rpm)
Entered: 6750 (rpm)
